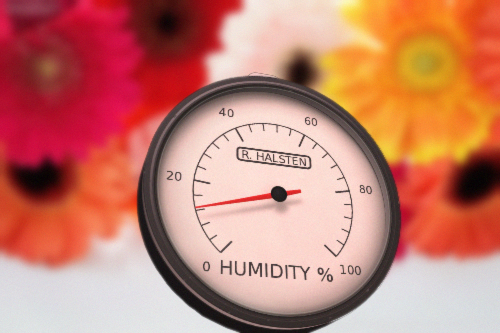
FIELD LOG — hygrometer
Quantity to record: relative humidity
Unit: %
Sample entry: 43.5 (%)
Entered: 12 (%)
